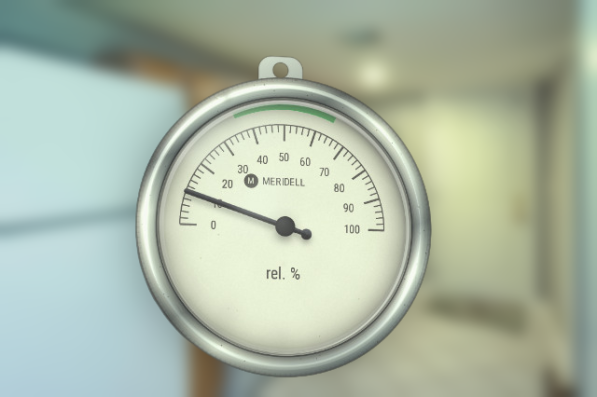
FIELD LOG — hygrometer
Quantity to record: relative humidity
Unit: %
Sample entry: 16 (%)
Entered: 10 (%)
